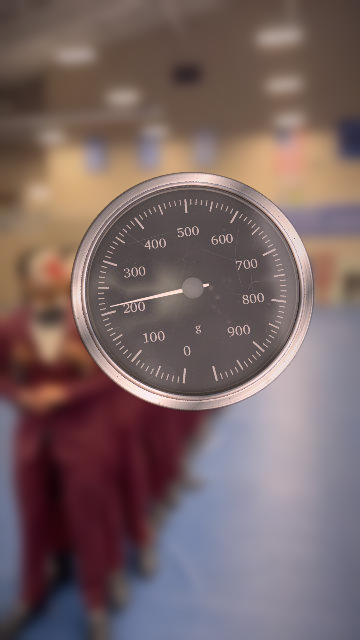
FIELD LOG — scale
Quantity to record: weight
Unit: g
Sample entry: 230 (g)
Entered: 210 (g)
